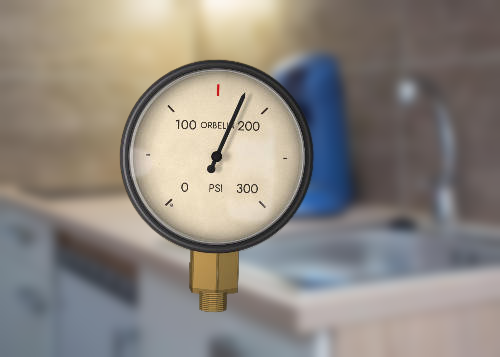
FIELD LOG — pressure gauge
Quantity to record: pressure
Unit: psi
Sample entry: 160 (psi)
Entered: 175 (psi)
